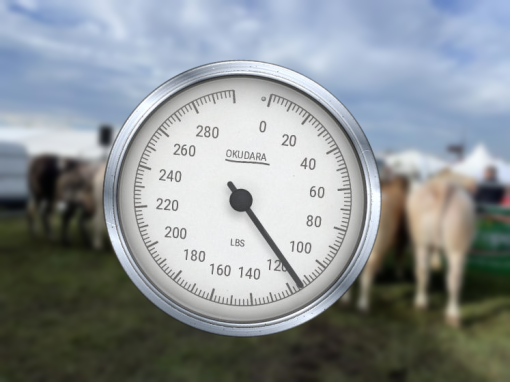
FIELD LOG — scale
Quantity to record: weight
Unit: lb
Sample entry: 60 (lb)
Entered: 114 (lb)
